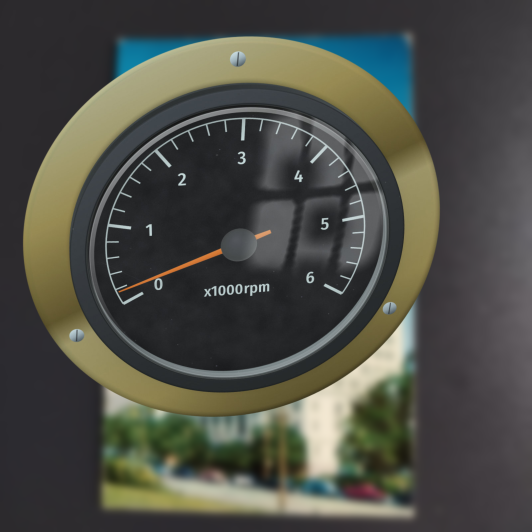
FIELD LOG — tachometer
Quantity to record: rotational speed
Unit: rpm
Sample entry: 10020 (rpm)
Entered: 200 (rpm)
